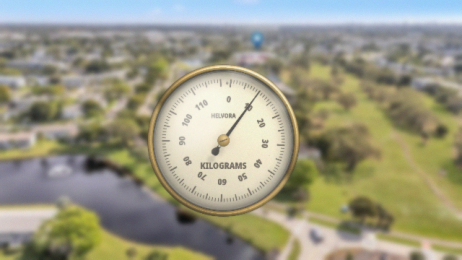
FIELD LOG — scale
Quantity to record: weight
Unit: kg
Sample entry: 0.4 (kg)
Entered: 10 (kg)
